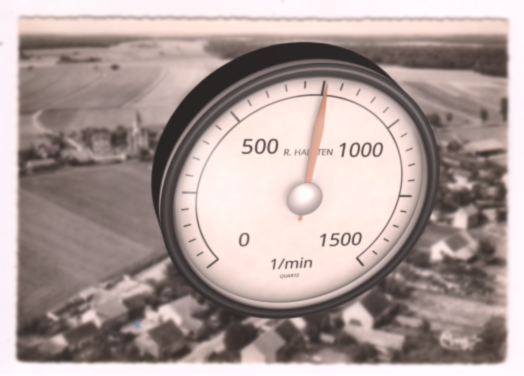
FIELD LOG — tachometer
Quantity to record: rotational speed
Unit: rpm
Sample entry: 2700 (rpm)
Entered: 750 (rpm)
